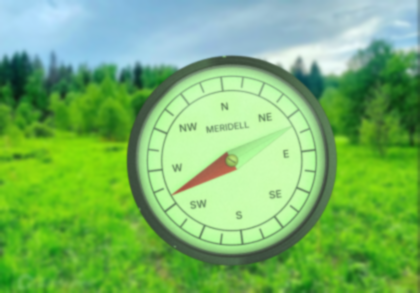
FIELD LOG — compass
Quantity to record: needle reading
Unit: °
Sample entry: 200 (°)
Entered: 247.5 (°)
